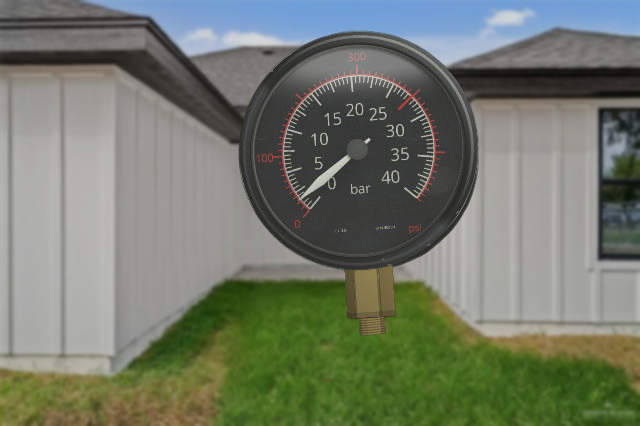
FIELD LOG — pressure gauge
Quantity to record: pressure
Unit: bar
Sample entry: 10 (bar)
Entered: 1.5 (bar)
